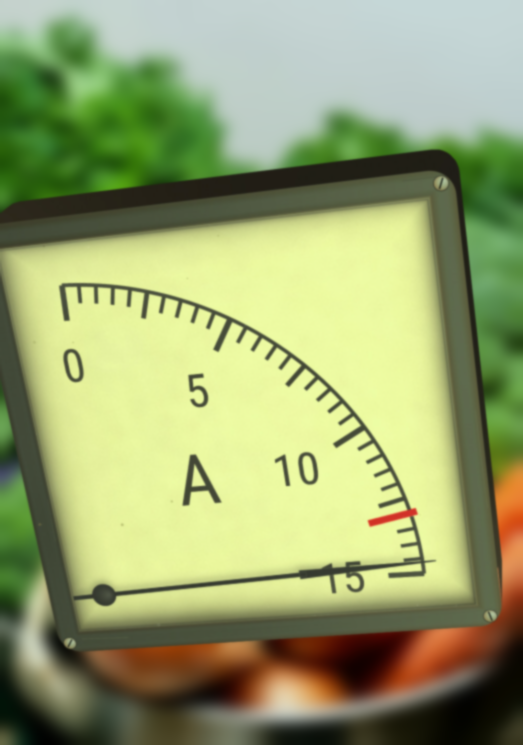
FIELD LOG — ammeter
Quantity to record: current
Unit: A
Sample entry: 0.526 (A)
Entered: 14.5 (A)
